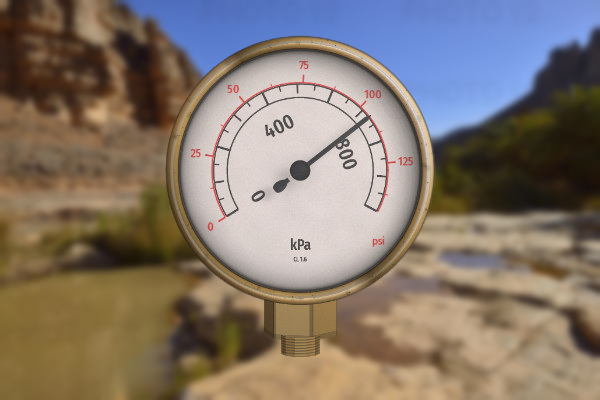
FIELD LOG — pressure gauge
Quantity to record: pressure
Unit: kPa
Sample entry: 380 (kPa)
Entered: 725 (kPa)
